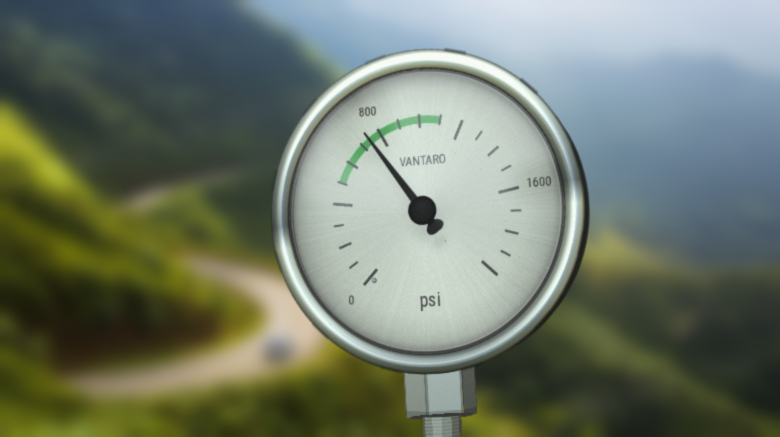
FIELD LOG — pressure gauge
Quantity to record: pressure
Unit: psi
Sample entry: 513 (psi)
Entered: 750 (psi)
